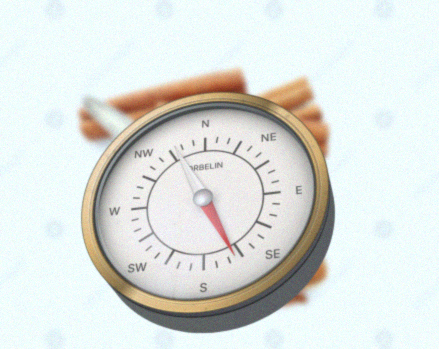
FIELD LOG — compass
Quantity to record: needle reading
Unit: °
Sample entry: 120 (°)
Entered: 155 (°)
